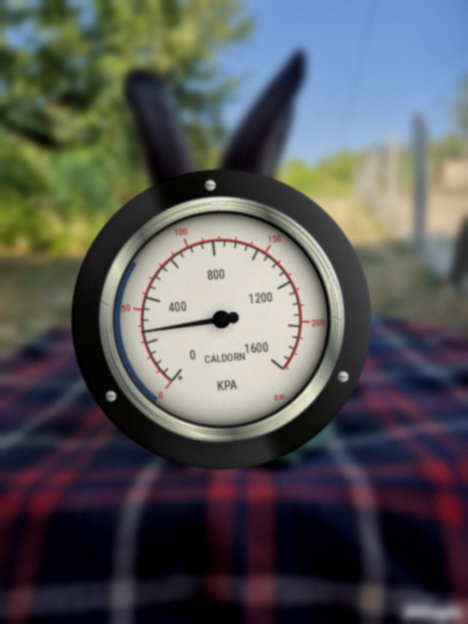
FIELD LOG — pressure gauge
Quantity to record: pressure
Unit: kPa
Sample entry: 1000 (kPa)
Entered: 250 (kPa)
